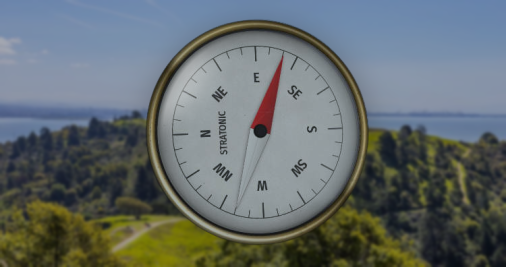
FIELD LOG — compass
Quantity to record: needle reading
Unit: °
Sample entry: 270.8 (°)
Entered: 110 (°)
